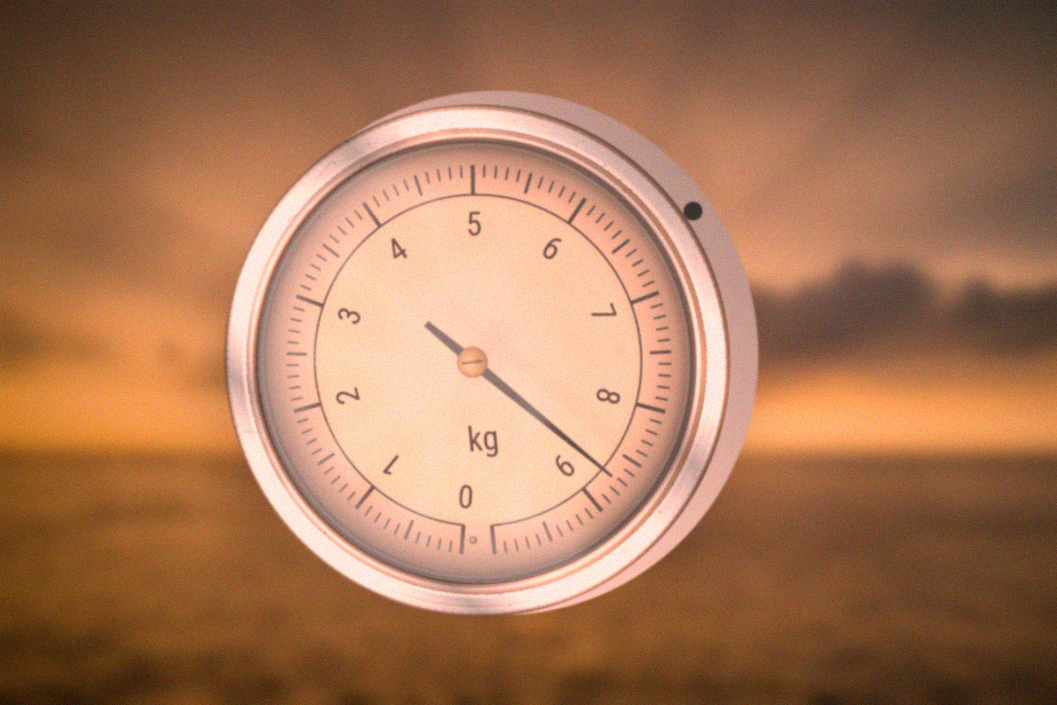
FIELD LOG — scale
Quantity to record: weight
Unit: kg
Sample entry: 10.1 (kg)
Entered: 8.7 (kg)
